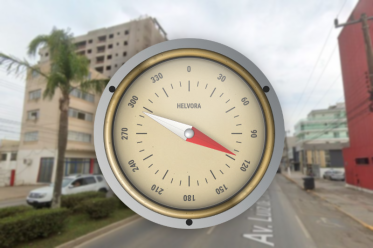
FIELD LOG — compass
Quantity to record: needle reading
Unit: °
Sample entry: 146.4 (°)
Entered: 115 (°)
